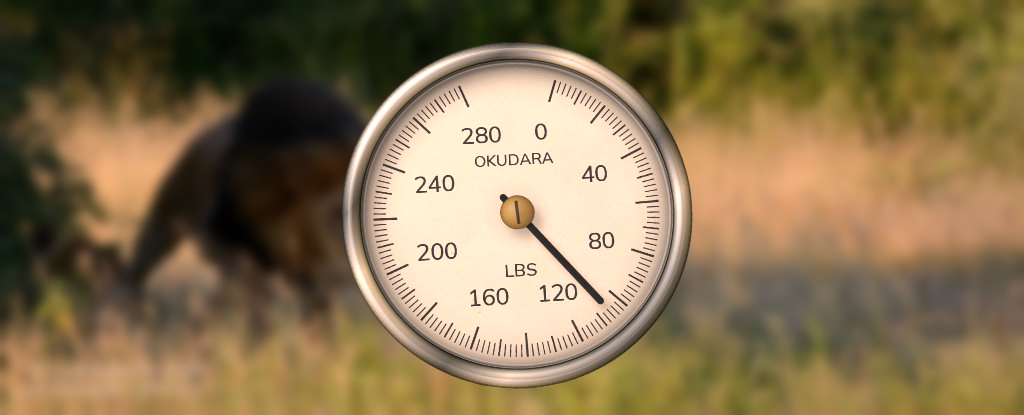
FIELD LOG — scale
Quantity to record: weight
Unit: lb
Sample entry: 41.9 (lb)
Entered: 106 (lb)
